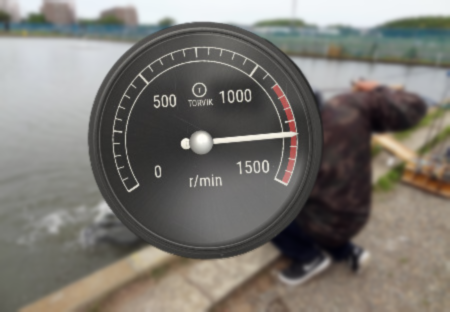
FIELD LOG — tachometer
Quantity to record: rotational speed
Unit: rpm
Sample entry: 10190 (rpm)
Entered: 1300 (rpm)
